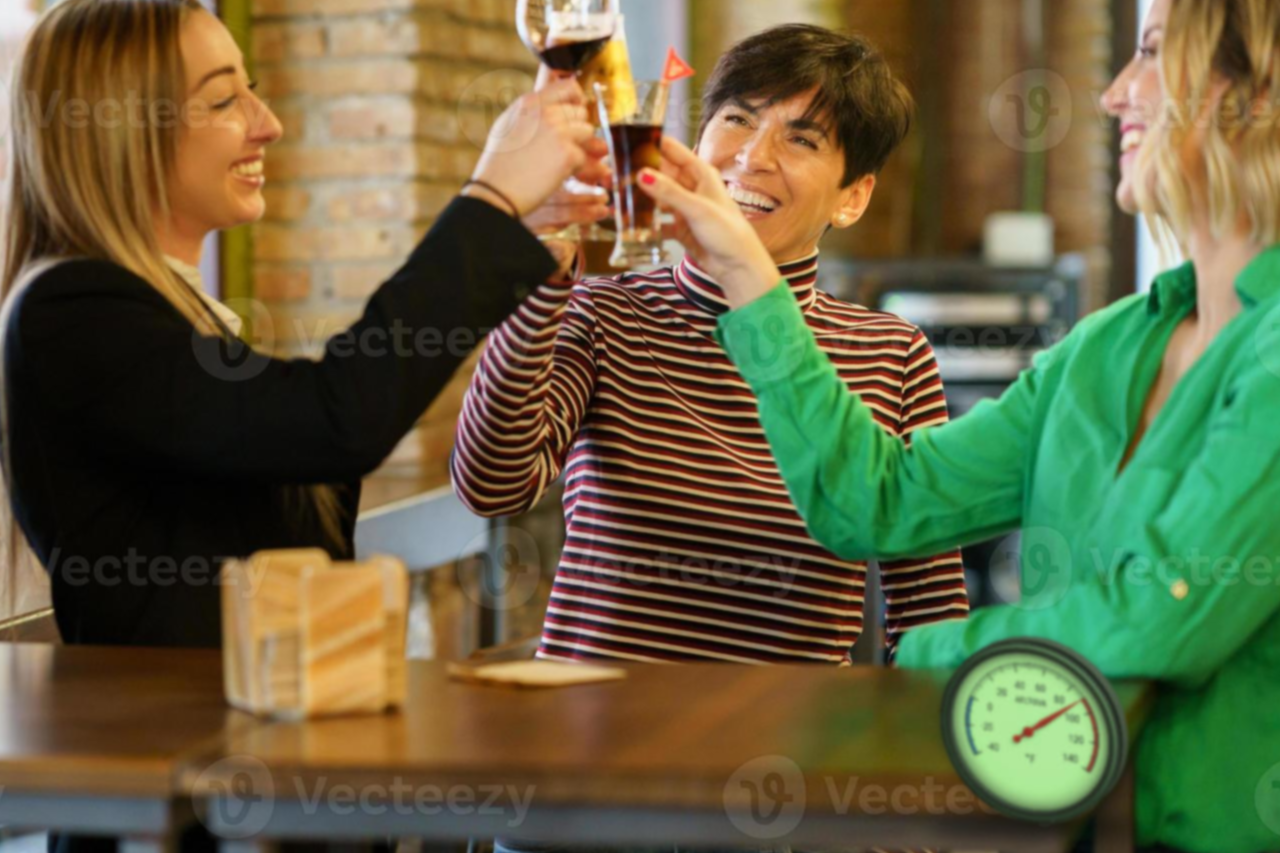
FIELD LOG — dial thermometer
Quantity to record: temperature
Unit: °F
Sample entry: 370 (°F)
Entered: 90 (°F)
